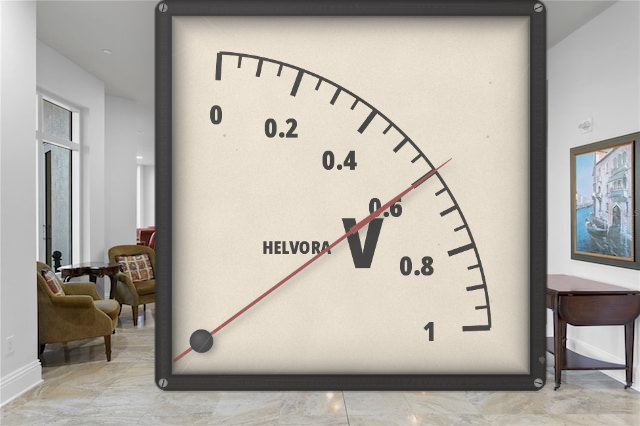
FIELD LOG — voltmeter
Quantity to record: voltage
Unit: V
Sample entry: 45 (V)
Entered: 0.6 (V)
